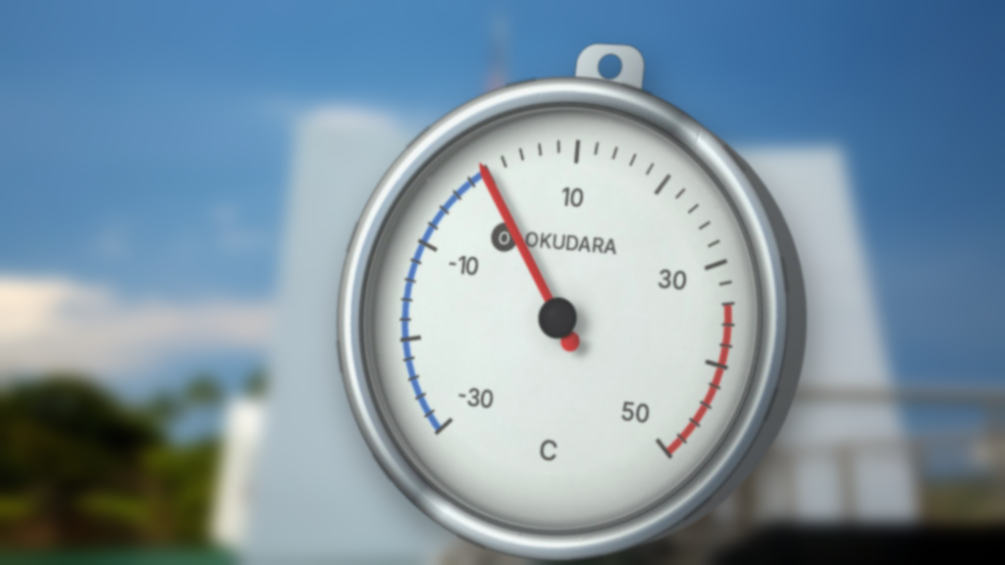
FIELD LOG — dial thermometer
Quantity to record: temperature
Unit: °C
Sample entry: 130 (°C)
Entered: 0 (°C)
